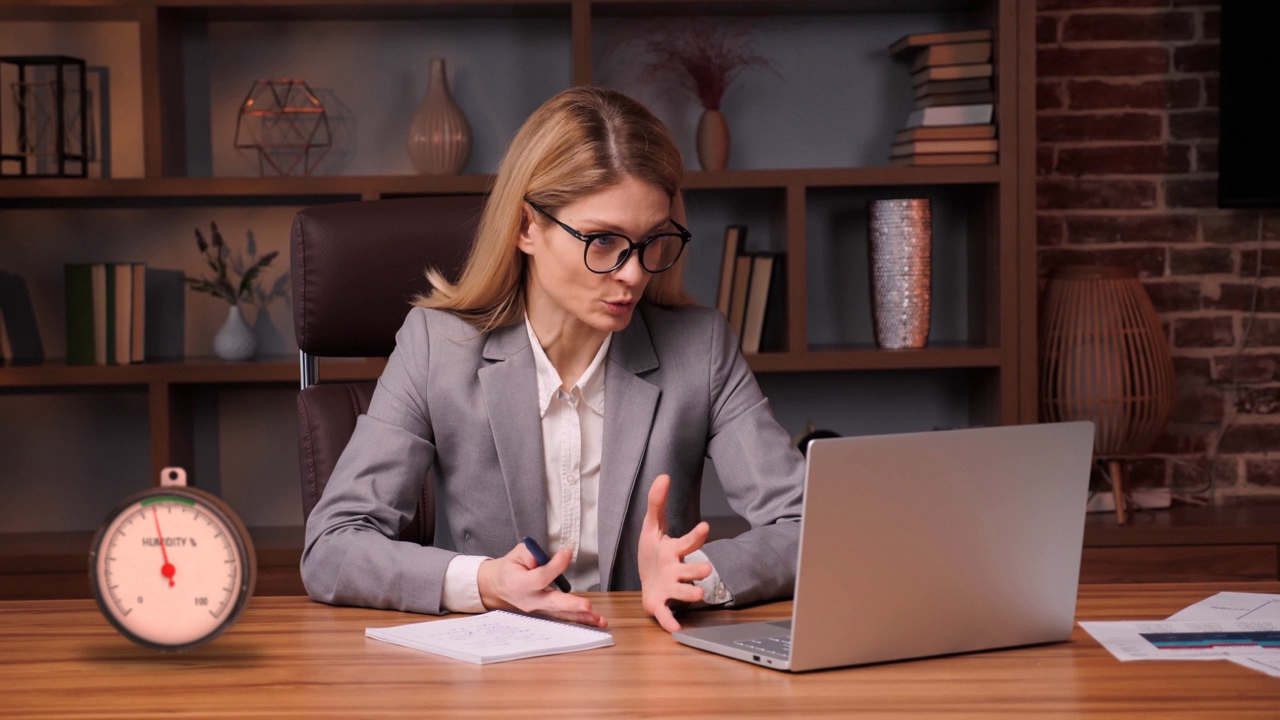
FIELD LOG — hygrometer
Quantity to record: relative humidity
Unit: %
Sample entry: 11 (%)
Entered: 45 (%)
